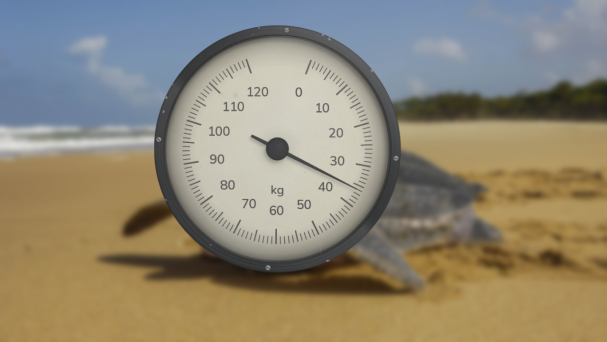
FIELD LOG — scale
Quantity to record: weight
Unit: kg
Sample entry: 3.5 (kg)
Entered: 36 (kg)
